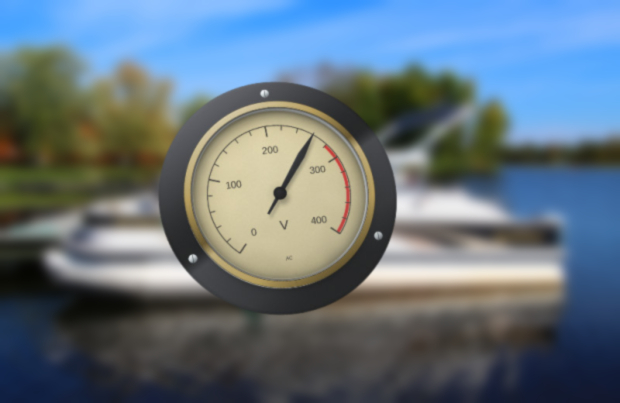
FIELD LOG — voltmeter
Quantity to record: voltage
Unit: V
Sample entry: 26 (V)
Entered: 260 (V)
